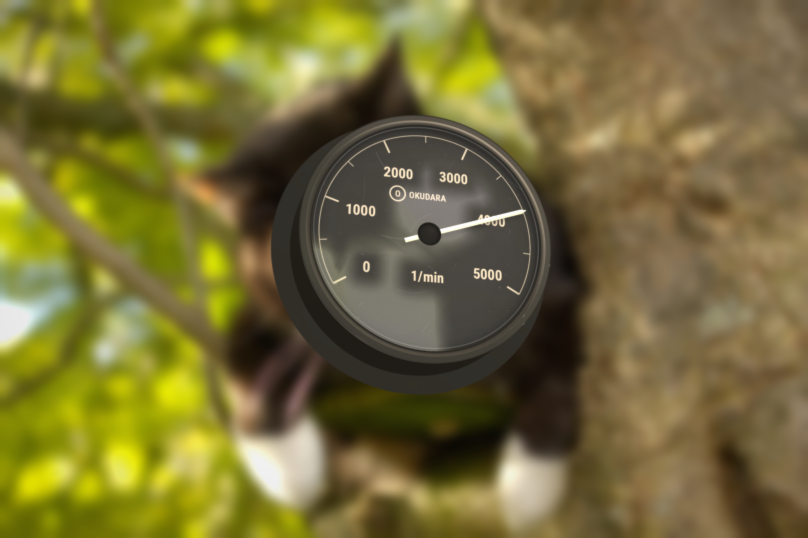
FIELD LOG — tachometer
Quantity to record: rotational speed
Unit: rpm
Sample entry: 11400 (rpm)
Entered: 4000 (rpm)
